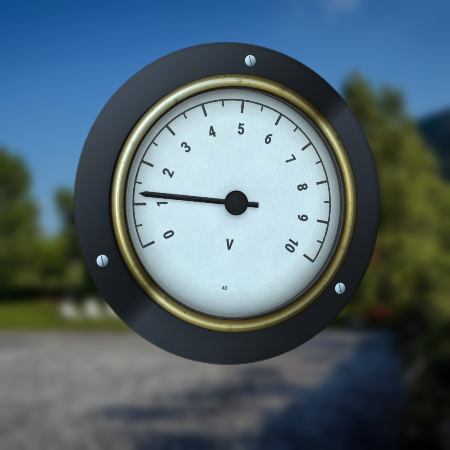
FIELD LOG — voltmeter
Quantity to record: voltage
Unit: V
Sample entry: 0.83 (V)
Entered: 1.25 (V)
